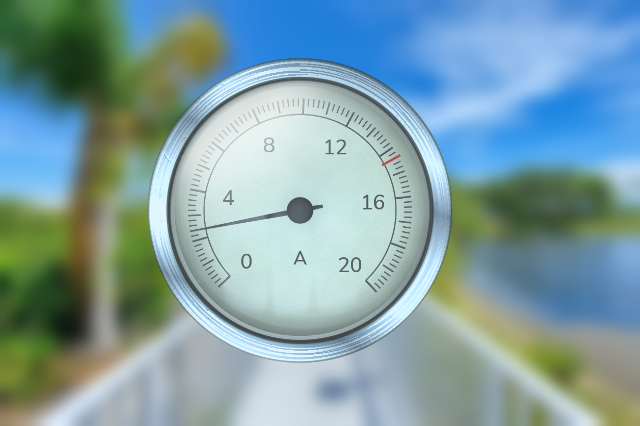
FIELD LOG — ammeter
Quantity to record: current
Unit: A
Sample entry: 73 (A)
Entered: 2.4 (A)
